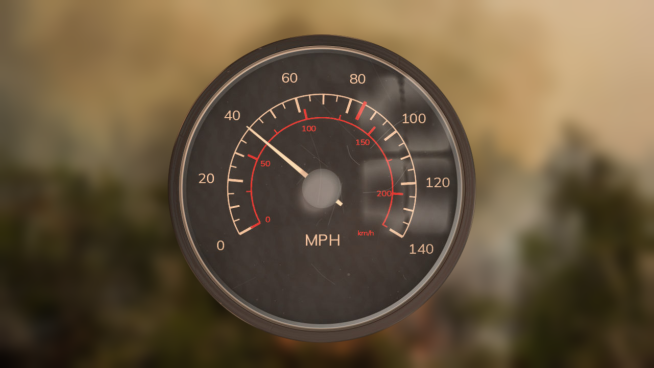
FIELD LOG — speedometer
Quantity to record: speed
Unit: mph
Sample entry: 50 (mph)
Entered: 40 (mph)
